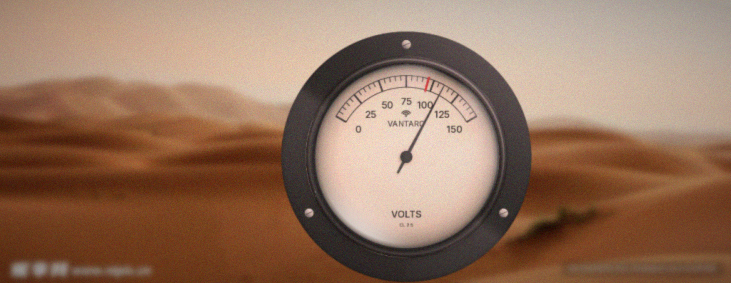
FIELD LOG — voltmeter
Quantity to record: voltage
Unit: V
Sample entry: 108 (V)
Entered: 110 (V)
